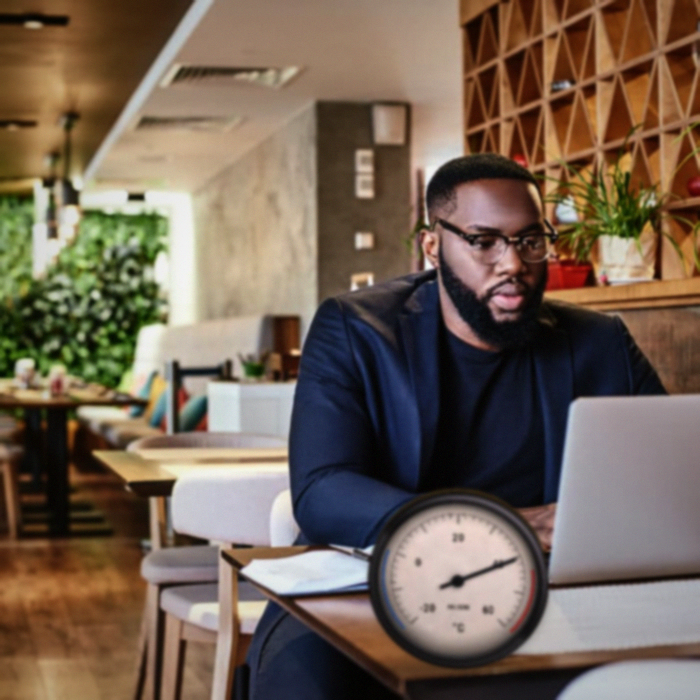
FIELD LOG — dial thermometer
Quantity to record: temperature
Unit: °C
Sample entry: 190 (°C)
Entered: 40 (°C)
